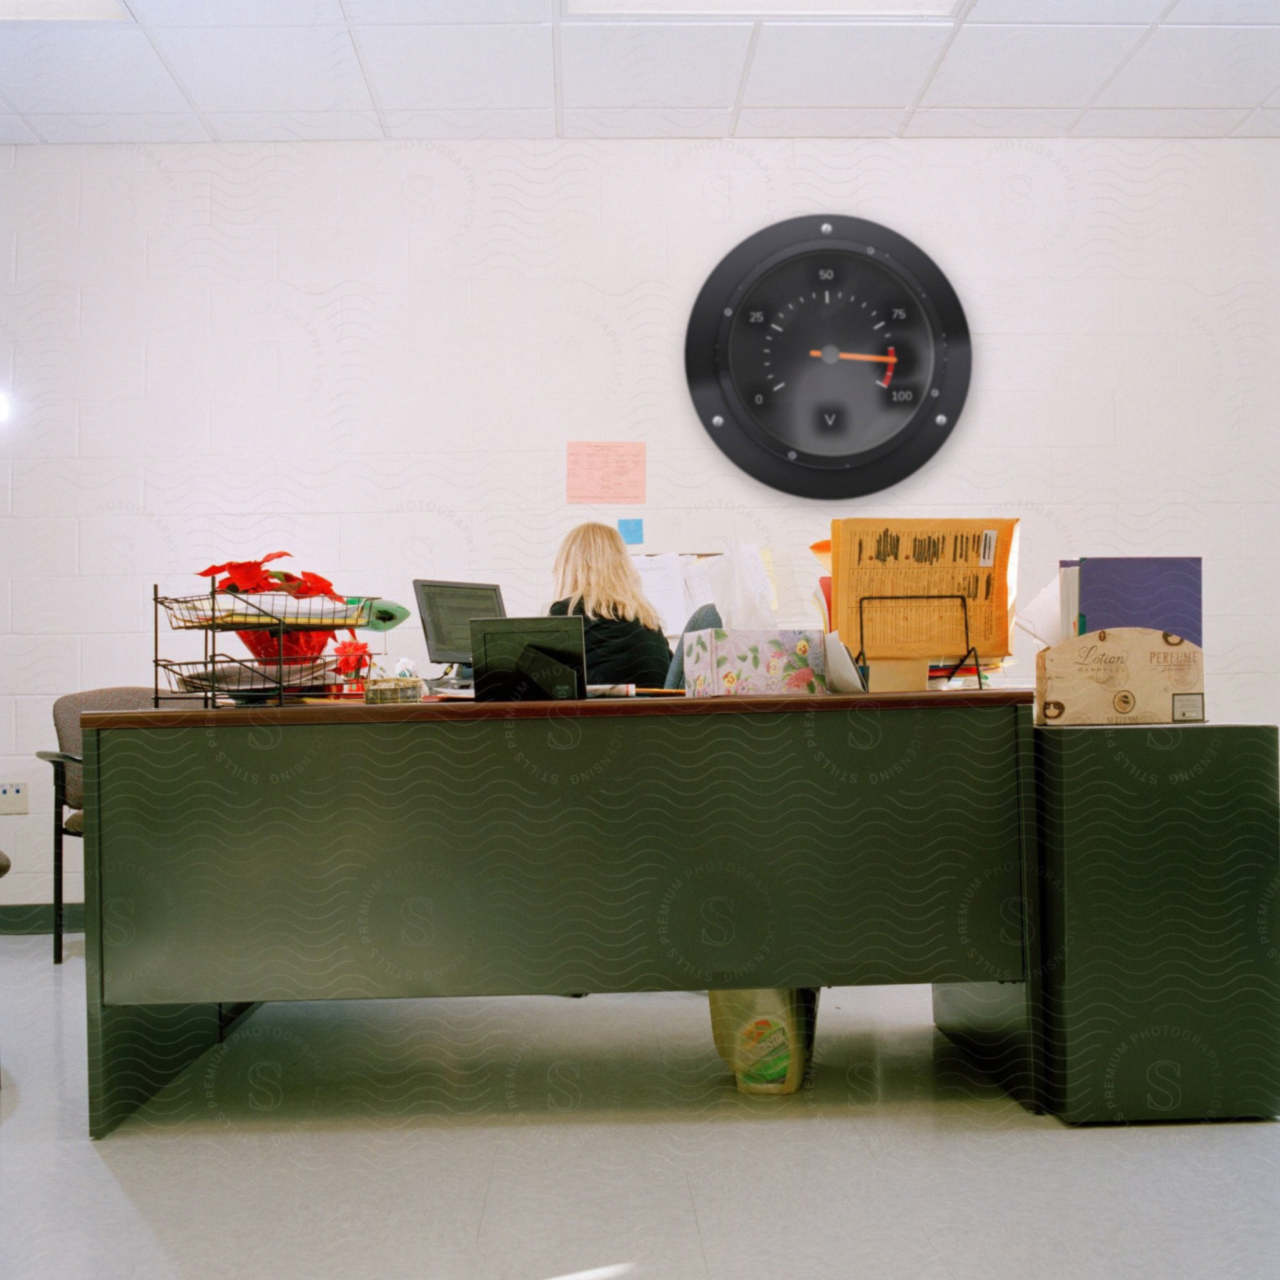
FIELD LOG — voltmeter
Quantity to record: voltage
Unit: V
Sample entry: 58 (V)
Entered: 90 (V)
